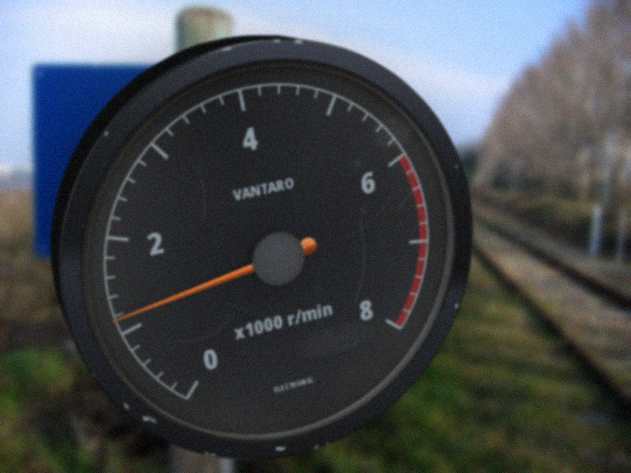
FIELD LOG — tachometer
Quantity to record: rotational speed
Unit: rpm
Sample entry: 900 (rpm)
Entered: 1200 (rpm)
